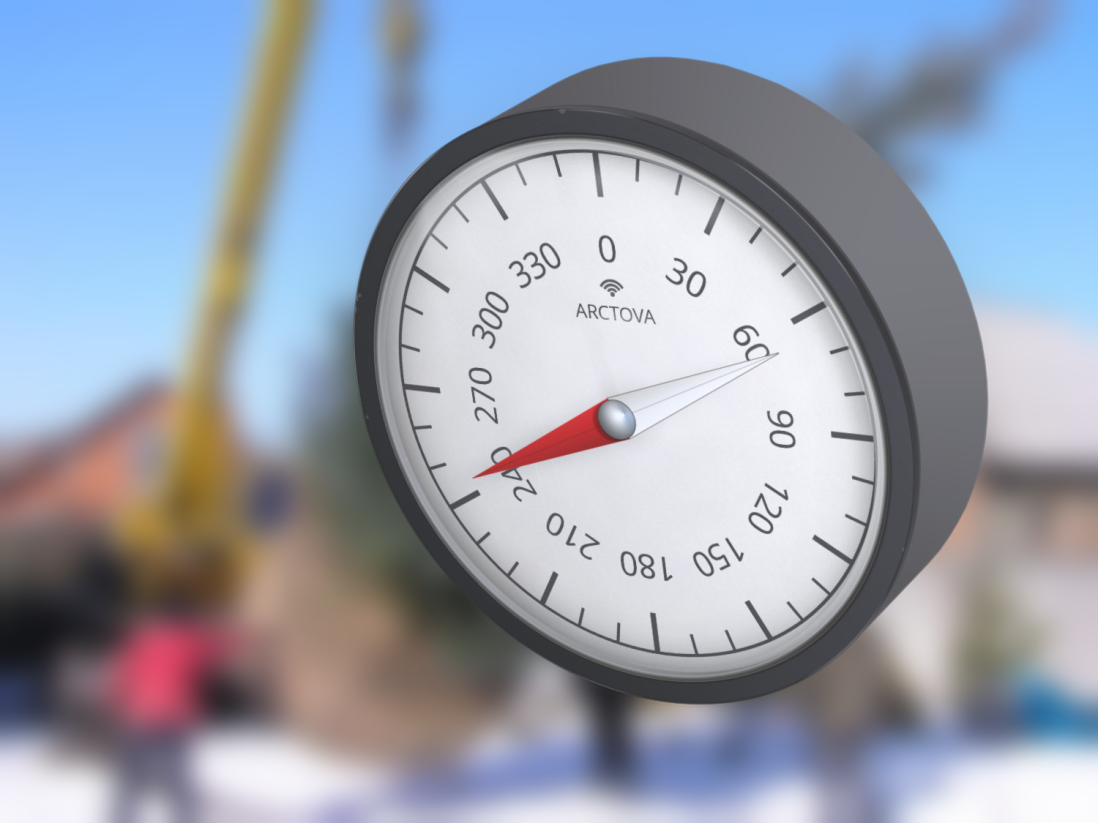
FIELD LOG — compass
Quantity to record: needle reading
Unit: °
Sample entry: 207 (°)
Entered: 245 (°)
